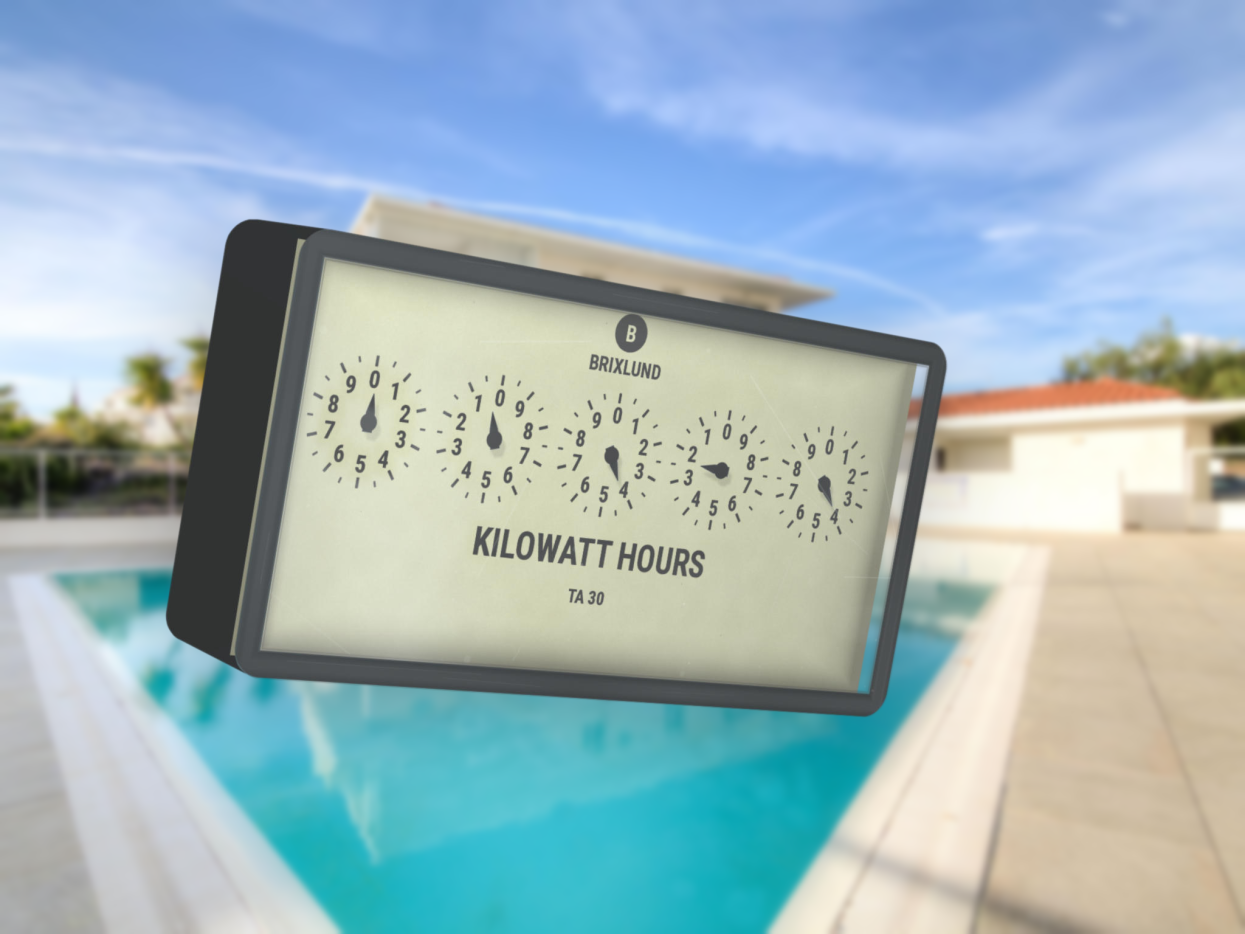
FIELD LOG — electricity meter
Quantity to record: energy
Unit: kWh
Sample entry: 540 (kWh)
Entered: 424 (kWh)
